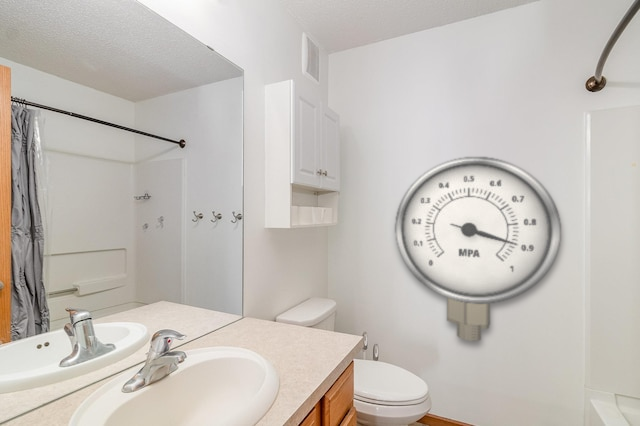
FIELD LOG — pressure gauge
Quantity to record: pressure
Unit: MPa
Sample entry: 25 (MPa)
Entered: 0.9 (MPa)
